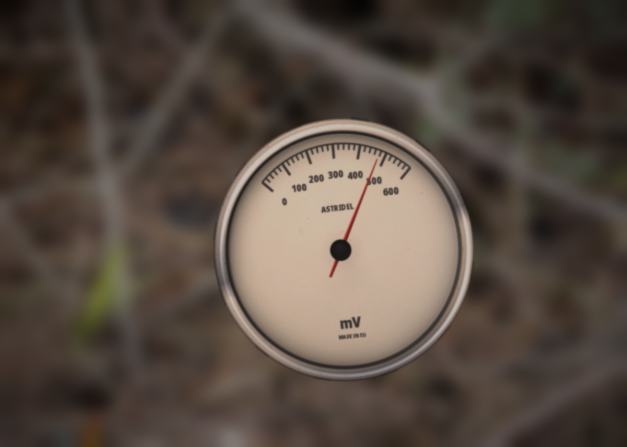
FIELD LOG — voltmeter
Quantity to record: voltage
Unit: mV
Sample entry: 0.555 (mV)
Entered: 480 (mV)
